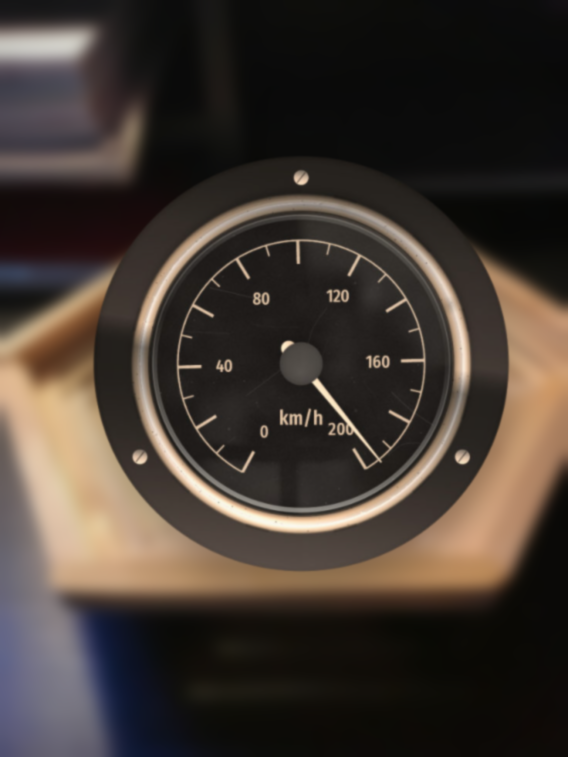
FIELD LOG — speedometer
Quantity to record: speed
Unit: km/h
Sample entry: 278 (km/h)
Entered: 195 (km/h)
